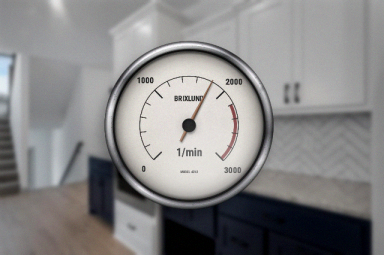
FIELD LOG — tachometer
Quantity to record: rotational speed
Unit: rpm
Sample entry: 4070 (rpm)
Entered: 1800 (rpm)
